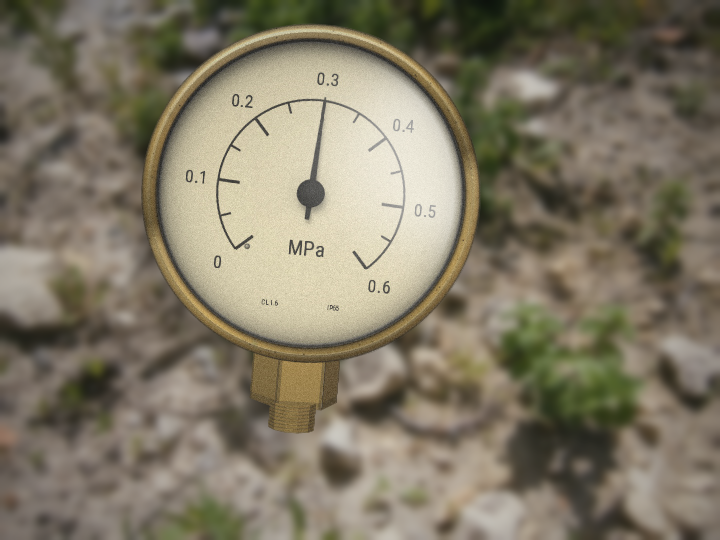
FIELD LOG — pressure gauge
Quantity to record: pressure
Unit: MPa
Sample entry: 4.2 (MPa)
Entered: 0.3 (MPa)
